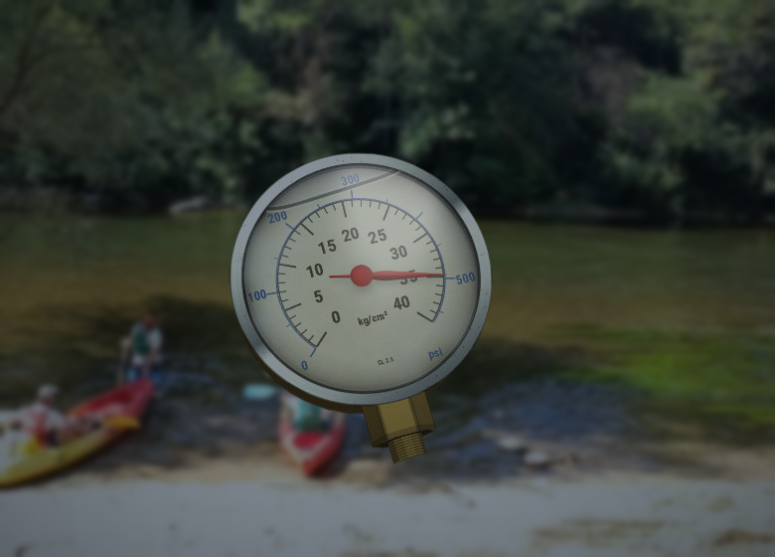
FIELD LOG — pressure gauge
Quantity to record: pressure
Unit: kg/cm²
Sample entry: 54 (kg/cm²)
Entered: 35 (kg/cm²)
